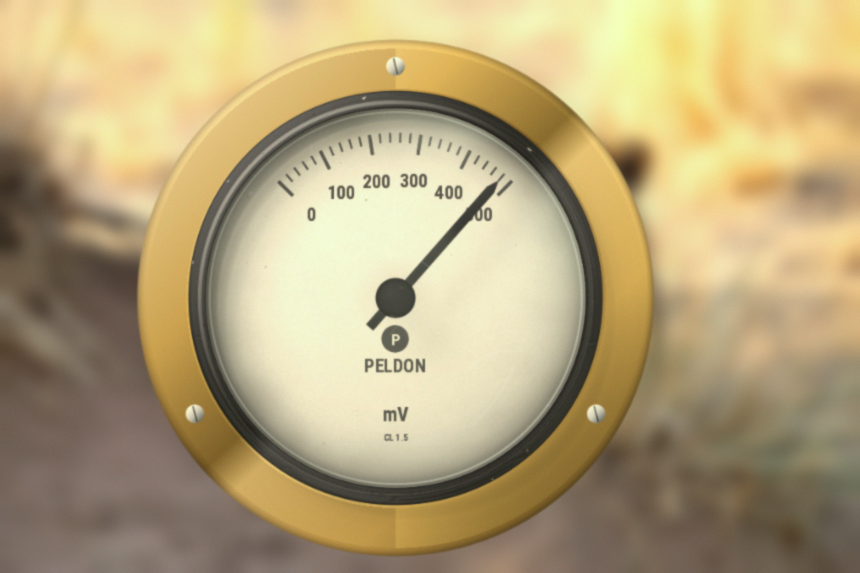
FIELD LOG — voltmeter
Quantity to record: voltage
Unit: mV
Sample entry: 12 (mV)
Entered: 480 (mV)
